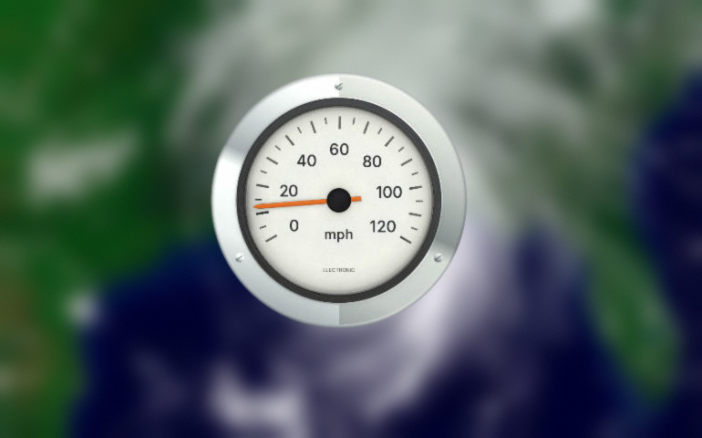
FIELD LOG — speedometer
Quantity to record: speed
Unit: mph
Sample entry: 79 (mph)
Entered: 12.5 (mph)
